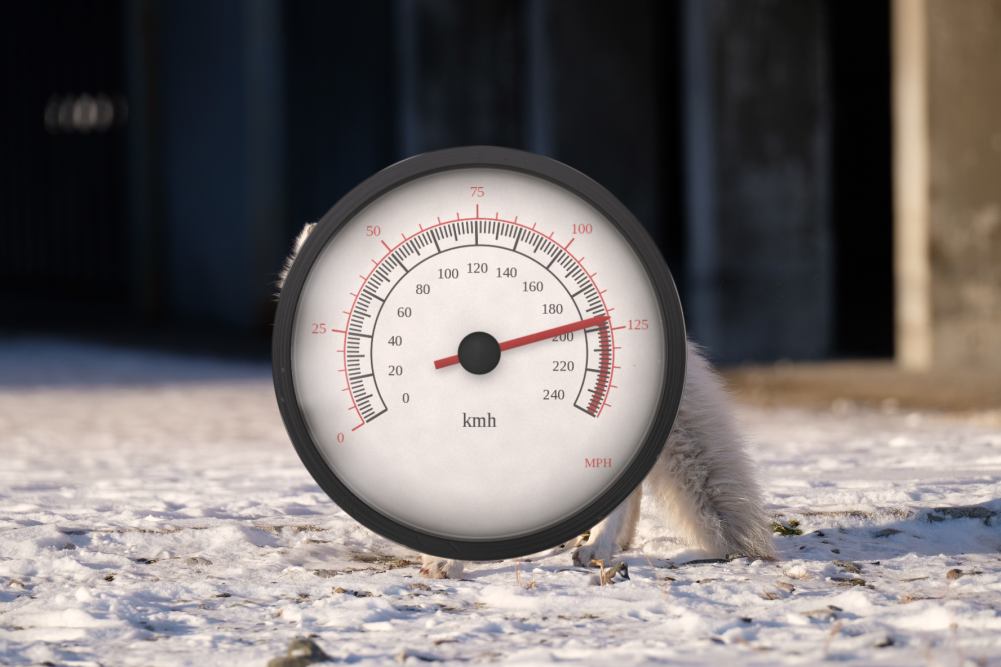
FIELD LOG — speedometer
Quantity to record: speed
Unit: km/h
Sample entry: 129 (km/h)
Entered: 196 (km/h)
